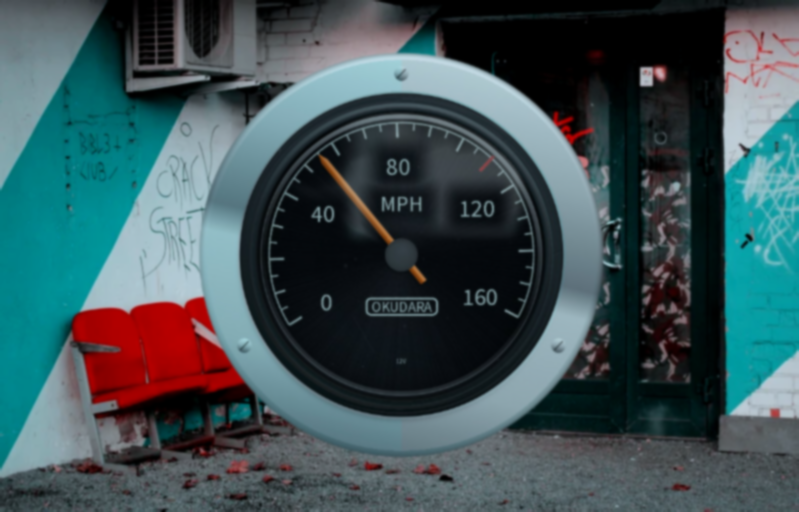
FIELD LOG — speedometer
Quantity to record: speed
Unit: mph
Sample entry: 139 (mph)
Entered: 55 (mph)
